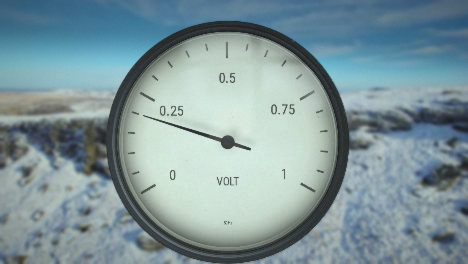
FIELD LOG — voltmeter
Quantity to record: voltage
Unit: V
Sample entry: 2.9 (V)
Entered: 0.2 (V)
